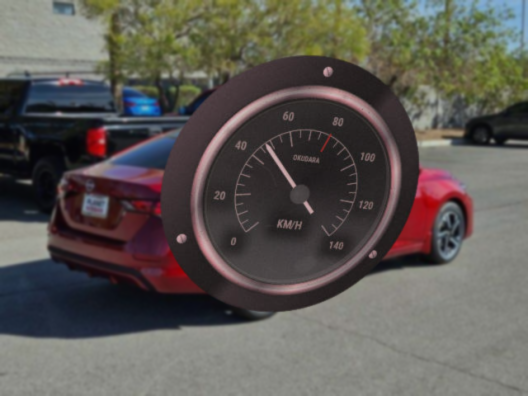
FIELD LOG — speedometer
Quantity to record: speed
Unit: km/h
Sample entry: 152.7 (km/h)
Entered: 47.5 (km/h)
